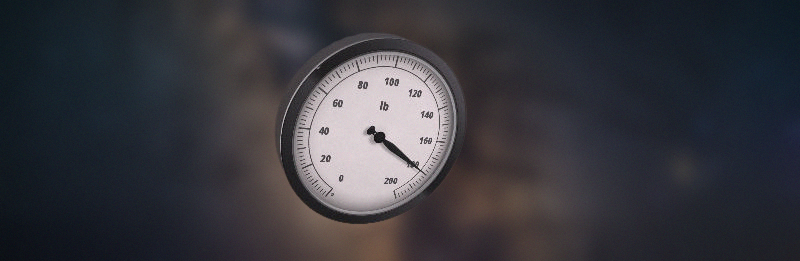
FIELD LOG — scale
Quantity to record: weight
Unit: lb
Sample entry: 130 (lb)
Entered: 180 (lb)
